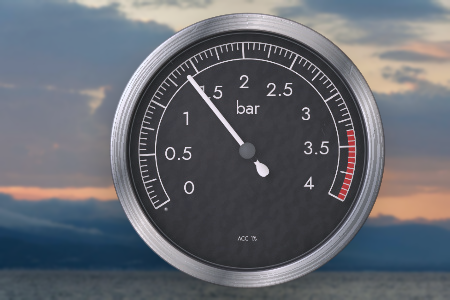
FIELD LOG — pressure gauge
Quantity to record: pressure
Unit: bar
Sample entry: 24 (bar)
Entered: 1.4 (bar)
